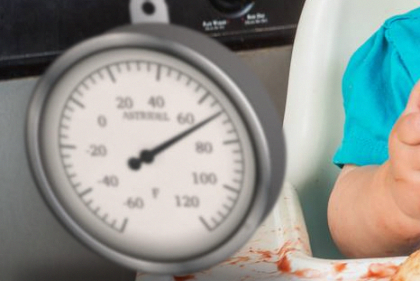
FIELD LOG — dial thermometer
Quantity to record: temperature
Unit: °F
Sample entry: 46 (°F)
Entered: 68 (°F)
